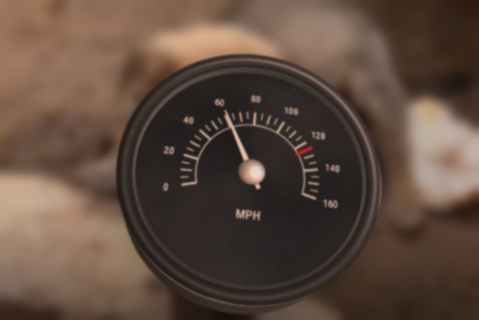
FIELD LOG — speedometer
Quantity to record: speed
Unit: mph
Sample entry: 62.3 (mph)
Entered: 60 (mph)
